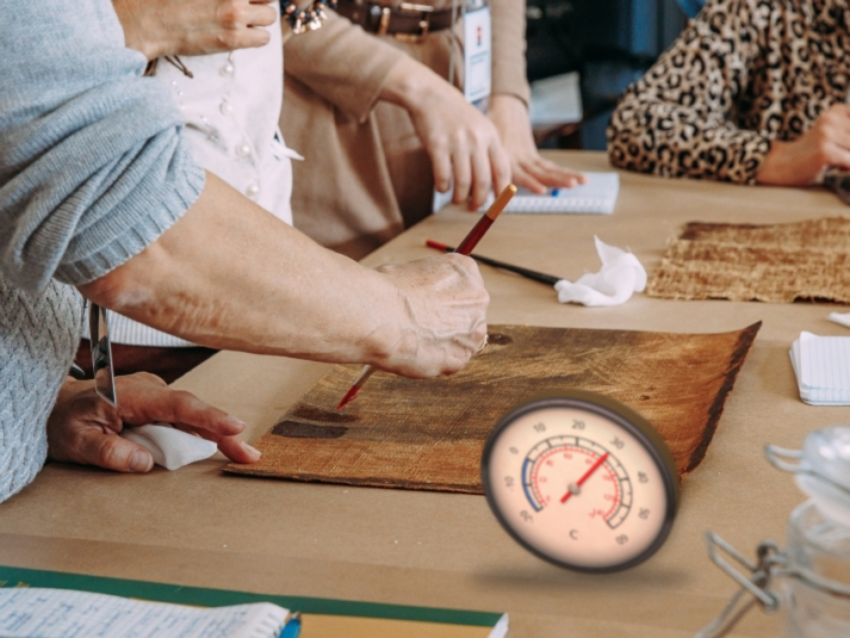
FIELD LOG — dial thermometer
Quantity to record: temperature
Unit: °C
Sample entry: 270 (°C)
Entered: 30 (°C)
